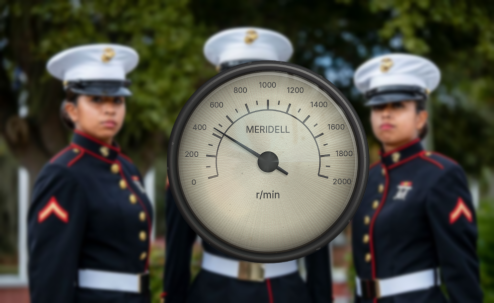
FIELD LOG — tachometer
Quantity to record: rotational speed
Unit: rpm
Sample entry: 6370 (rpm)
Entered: 450 (rpm)
